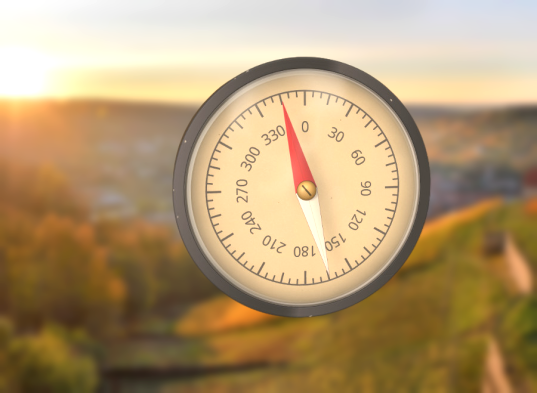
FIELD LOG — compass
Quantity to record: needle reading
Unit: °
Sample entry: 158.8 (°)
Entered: 345 (°)
